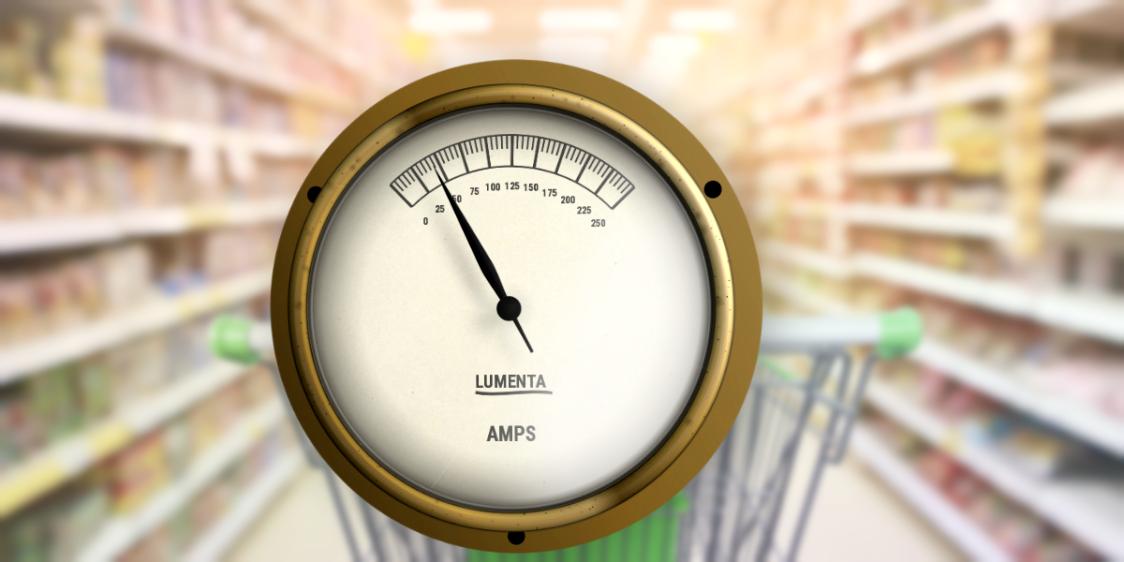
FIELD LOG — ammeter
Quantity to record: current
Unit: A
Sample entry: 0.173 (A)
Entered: 45 (A)
